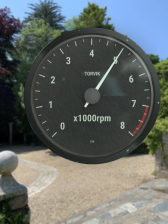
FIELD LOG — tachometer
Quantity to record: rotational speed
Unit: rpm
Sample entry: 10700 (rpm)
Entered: 5000 (rpm)
